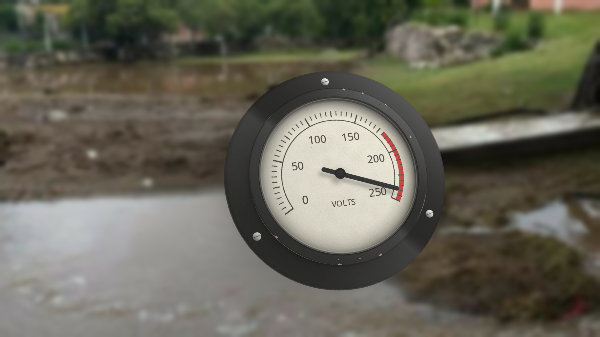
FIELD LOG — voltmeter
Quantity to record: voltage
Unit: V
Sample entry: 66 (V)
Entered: 240 (V)
